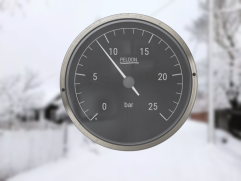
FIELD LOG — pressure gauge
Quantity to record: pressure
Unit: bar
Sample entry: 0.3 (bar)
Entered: 9 (bar)
